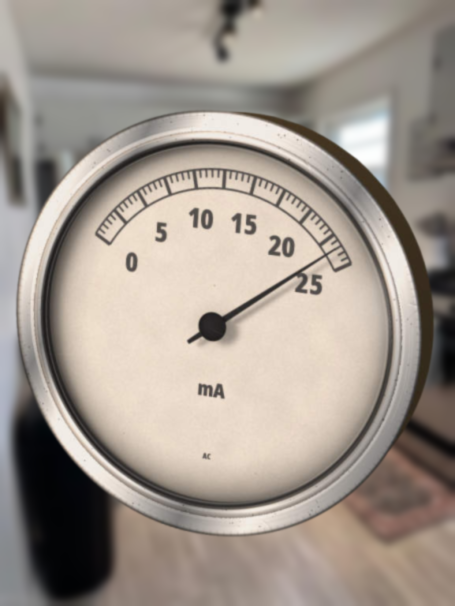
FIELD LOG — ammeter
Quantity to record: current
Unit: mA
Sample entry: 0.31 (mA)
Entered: 23.5 (mA)
